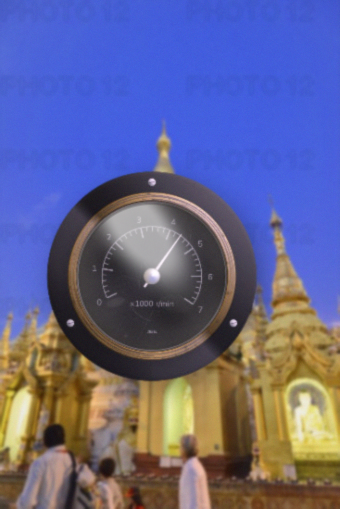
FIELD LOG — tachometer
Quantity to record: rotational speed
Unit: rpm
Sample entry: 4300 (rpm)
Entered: 4400 (rpm)
